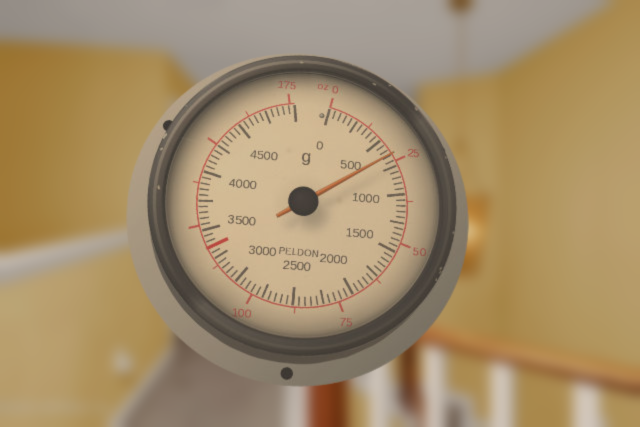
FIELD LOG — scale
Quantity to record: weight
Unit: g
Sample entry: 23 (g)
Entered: 650 (g)
